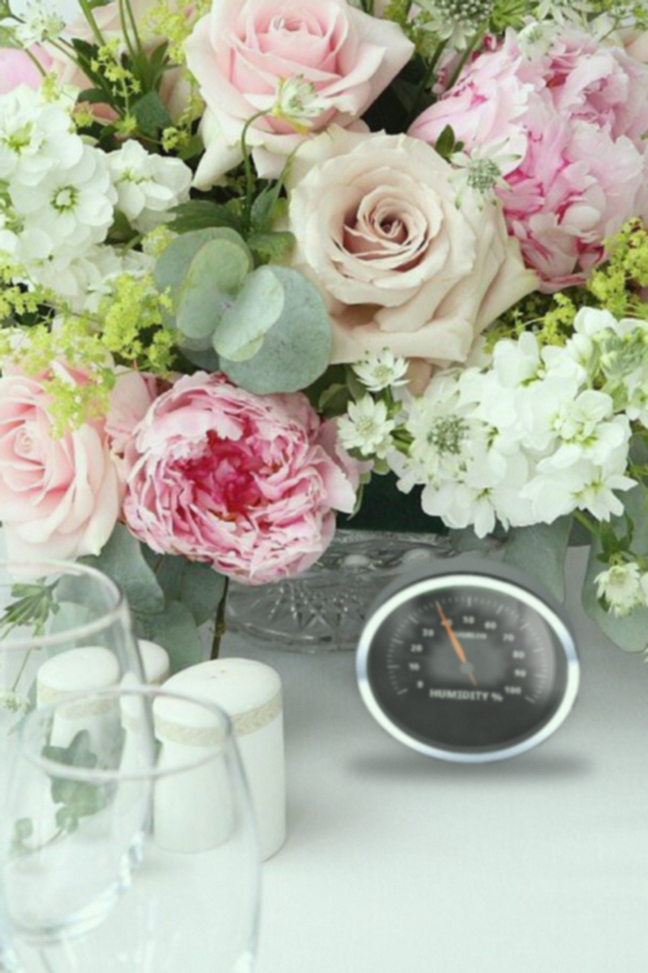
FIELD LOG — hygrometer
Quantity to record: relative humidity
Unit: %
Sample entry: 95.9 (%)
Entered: 40 (%)
